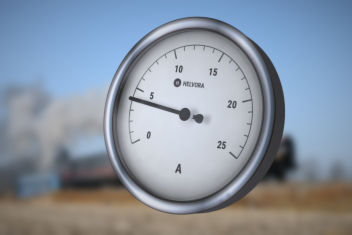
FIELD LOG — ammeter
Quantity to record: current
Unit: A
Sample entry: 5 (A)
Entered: 4 (A)
